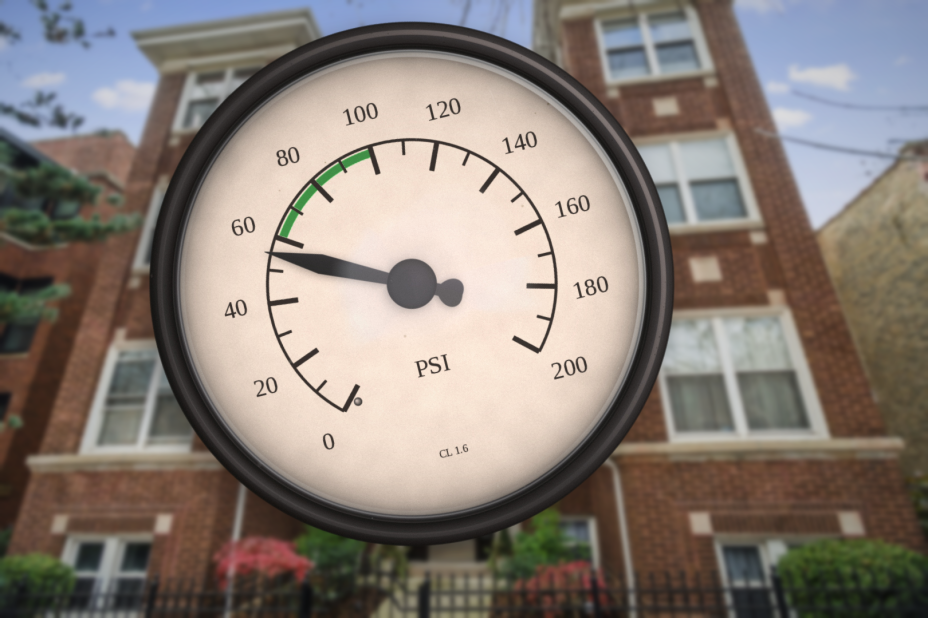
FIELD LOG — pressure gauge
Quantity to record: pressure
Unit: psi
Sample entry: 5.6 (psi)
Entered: 55 (psi)
